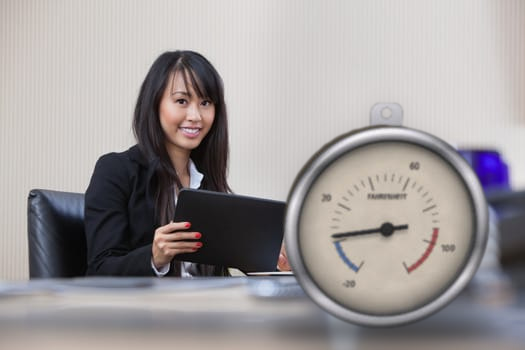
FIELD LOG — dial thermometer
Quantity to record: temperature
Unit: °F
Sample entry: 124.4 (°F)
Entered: 4 (°F)
